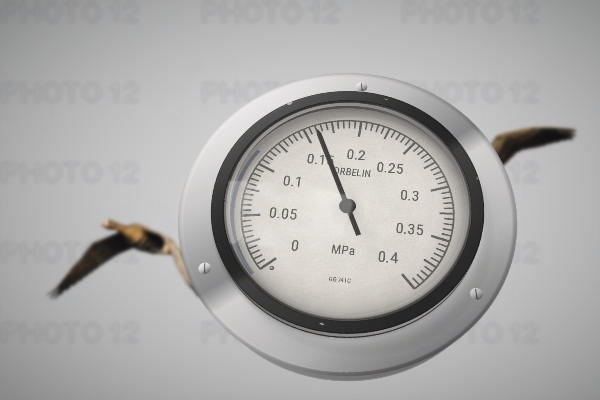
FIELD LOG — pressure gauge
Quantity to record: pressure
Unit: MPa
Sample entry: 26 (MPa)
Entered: 0.16 (MPa)
